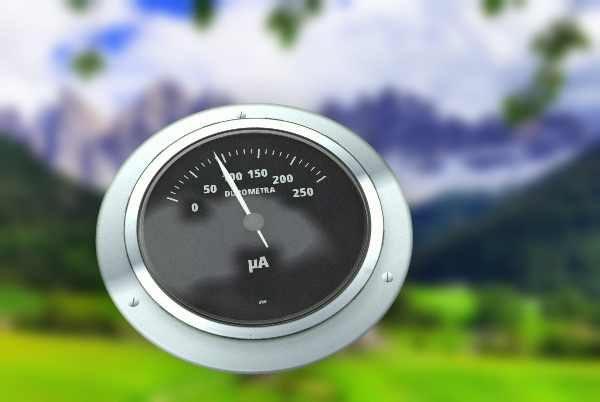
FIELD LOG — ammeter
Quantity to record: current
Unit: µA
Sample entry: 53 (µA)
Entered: 90 (µA)
